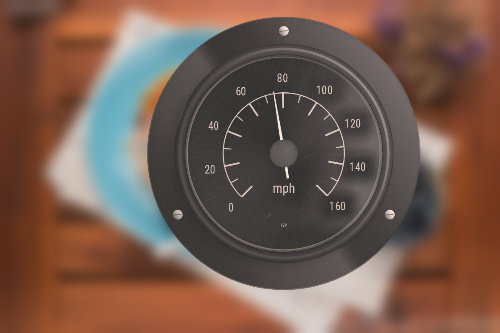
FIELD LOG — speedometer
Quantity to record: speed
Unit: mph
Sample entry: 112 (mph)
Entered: 75 (mph)
